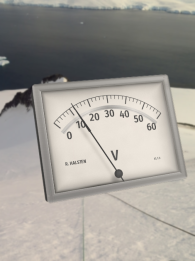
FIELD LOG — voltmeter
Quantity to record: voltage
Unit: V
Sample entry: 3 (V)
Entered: 12 (V)
